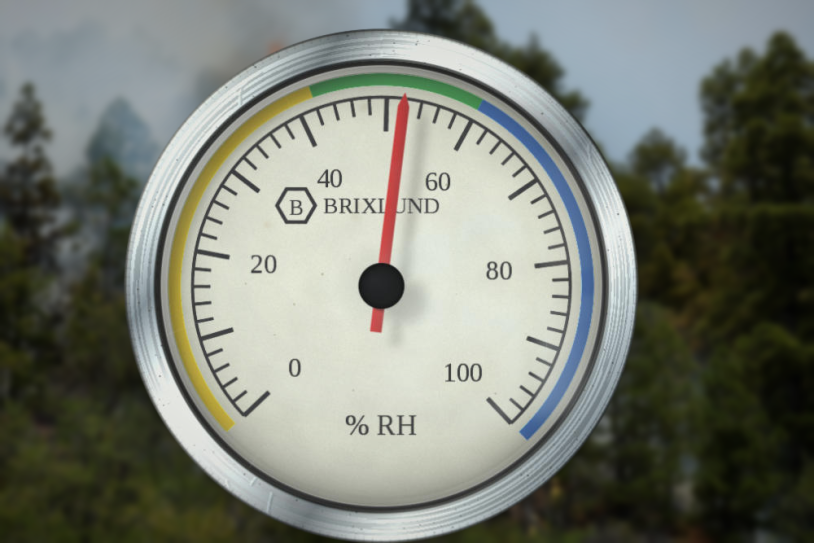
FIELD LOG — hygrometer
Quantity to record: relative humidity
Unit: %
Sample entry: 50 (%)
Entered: 52 (%)
